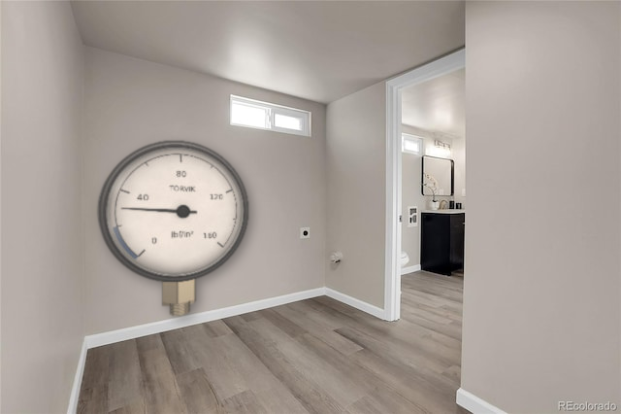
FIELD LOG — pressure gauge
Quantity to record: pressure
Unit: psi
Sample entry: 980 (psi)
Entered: 30 (psi)
